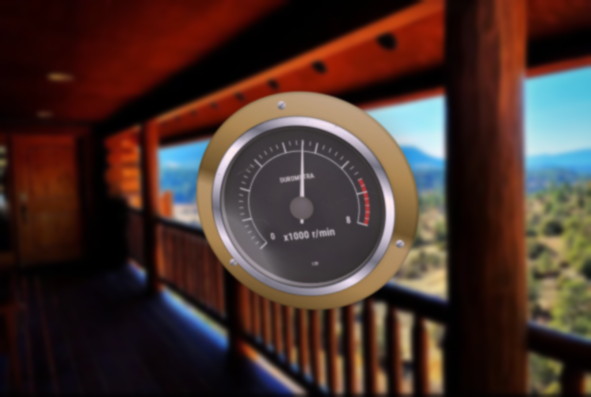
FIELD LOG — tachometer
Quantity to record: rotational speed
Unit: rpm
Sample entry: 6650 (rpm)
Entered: 4600 (rpm)
